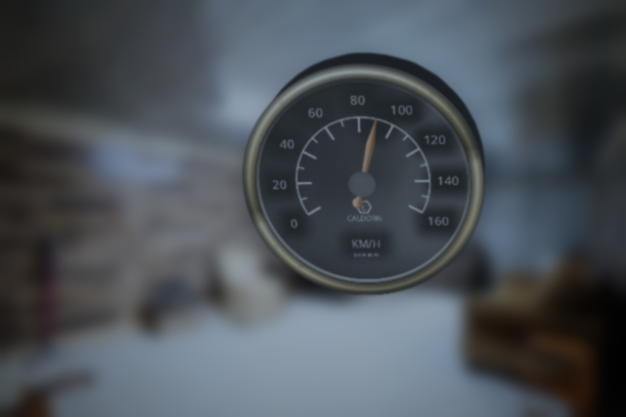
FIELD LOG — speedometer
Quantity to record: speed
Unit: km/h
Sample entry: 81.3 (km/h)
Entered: 90 (km/h)
